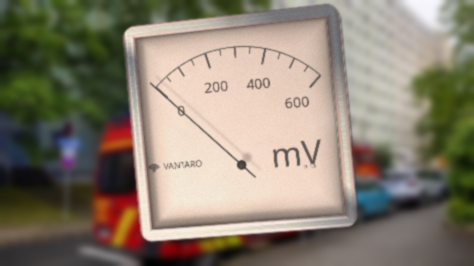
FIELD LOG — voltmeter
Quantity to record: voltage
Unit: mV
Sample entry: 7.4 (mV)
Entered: 0 (mV)
